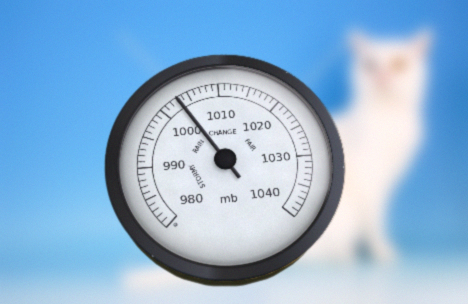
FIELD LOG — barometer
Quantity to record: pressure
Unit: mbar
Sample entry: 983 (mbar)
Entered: 1003 (mbar)
